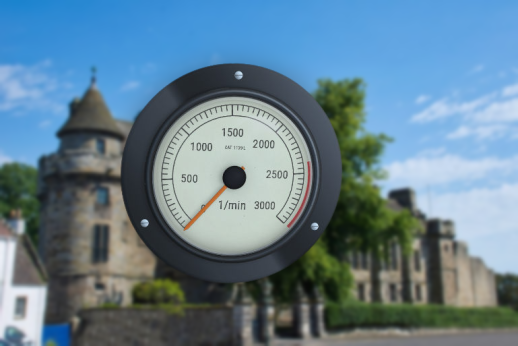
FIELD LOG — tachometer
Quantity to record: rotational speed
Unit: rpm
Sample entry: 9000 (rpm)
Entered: 0 (rpm)
